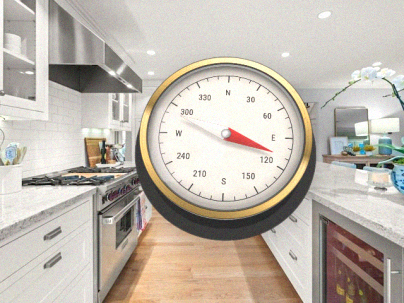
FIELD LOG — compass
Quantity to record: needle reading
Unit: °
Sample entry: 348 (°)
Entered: 110 (°)
